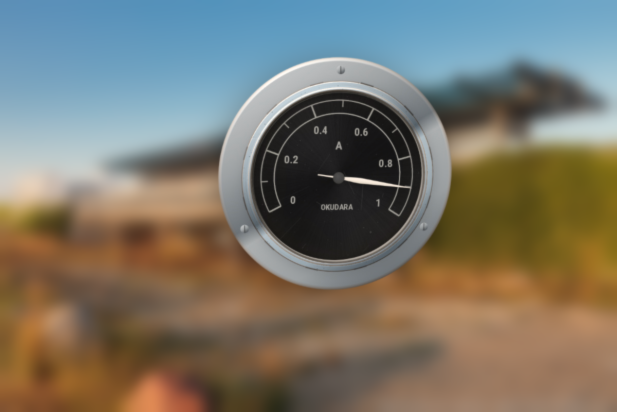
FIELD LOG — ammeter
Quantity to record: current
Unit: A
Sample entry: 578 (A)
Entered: 0.9 (A)
